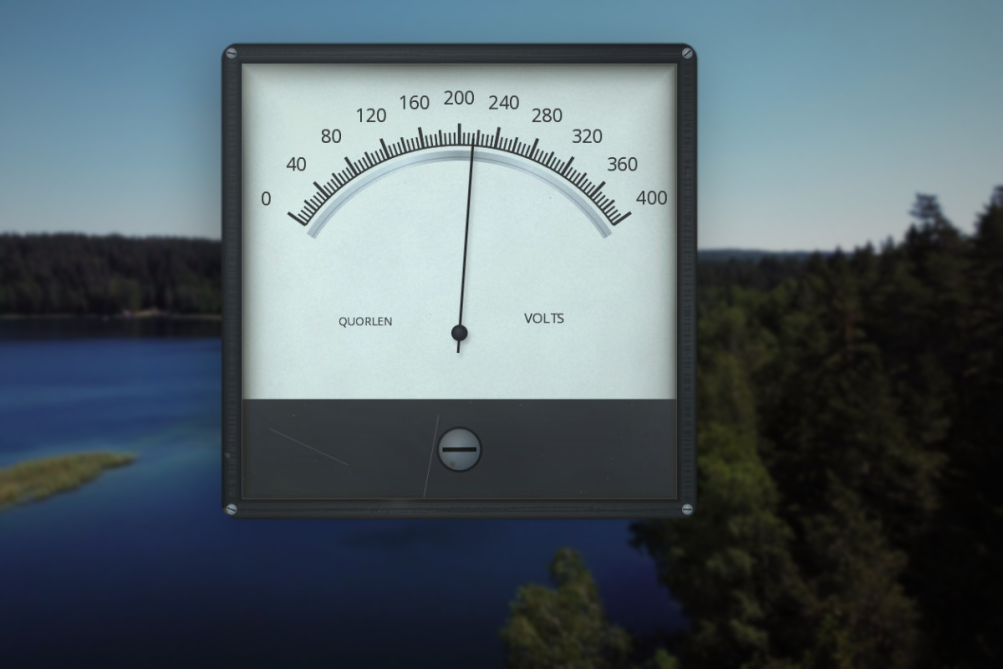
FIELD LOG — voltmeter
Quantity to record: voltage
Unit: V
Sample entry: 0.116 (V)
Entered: 215 (V)
